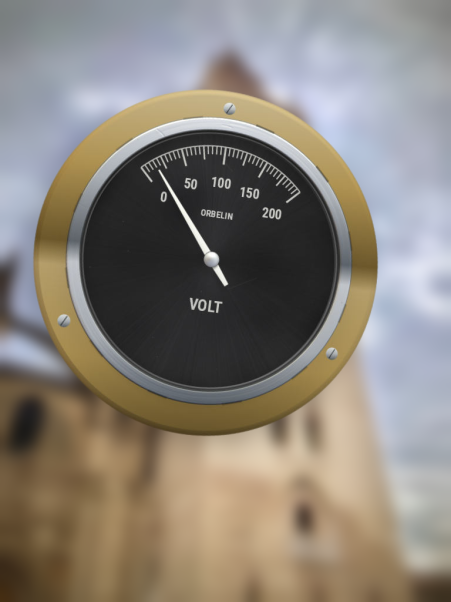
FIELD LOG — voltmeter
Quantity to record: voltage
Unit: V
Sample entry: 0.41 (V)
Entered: 15 (V)
